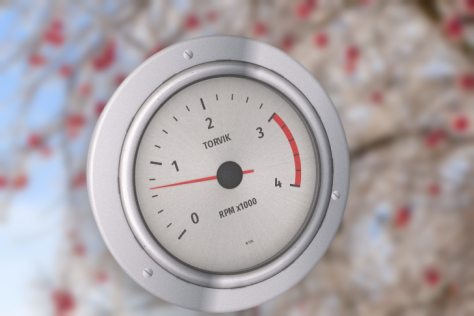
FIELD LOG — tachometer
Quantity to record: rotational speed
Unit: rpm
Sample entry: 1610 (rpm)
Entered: 700 (rpm)
